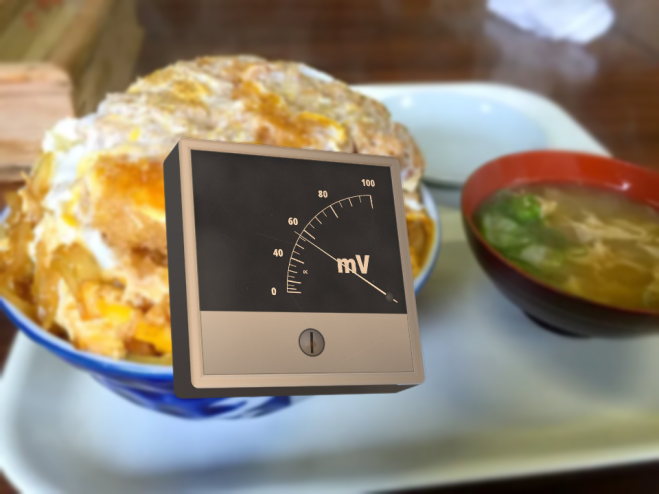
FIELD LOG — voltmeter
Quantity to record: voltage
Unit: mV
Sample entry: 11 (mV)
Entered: 55 (mV)
